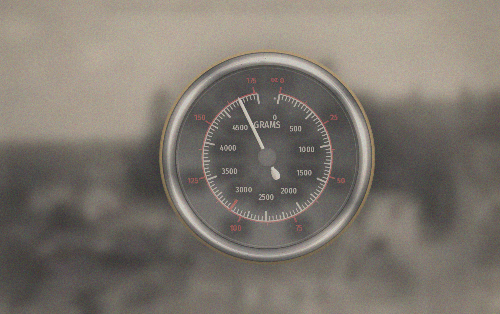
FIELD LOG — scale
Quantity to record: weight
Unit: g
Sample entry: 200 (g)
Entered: 4750 (g)
